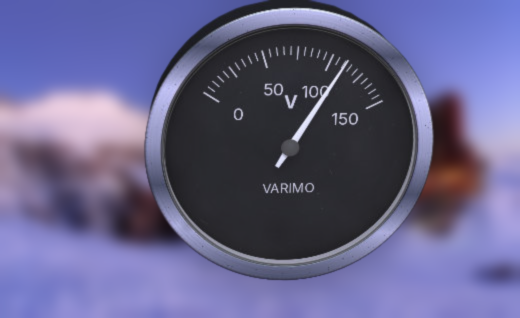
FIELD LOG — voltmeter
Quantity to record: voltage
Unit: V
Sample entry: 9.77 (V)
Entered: 110 (V)
